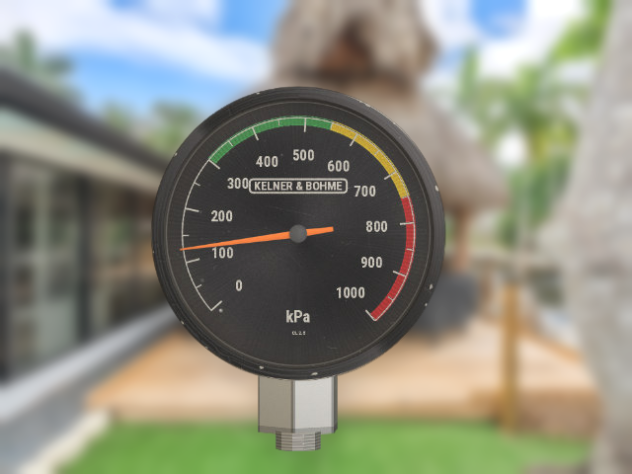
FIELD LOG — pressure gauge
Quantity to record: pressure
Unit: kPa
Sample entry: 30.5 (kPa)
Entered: 125 (kPa)
